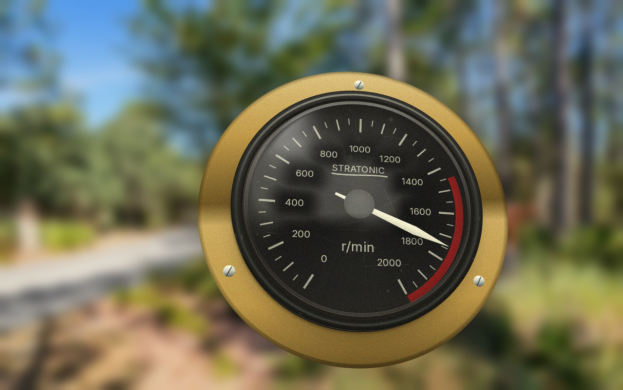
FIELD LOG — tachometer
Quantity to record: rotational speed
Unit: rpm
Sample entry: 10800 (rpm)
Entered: 1750 (rpm)
